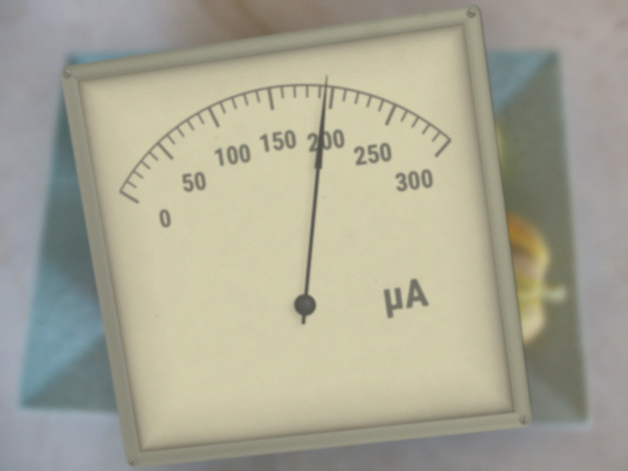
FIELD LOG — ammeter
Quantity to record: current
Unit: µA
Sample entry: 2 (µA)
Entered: 195 (µA)
